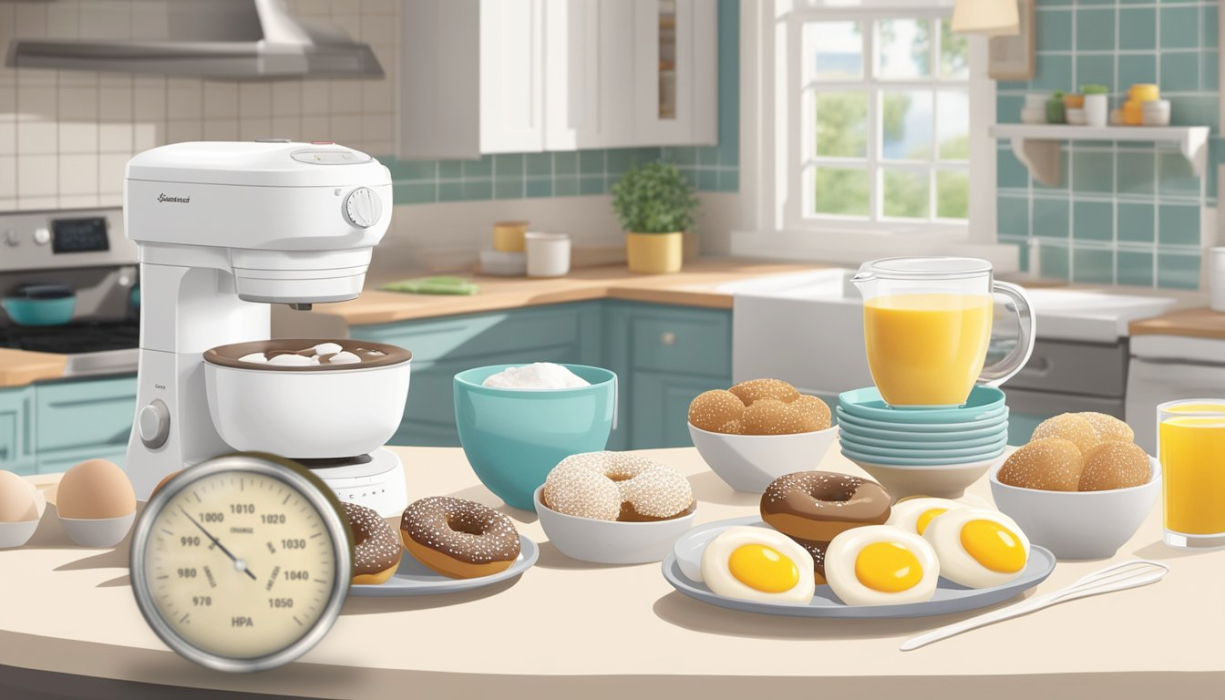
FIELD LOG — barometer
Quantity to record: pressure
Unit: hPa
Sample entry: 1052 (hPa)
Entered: 996 (hPa)
